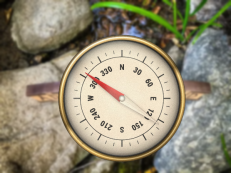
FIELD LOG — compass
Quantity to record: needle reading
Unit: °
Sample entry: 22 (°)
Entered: 305 (°)
